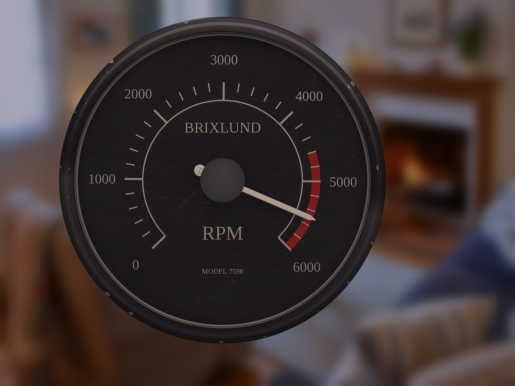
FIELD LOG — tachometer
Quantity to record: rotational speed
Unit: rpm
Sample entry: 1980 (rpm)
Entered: 5500 (rpm)
